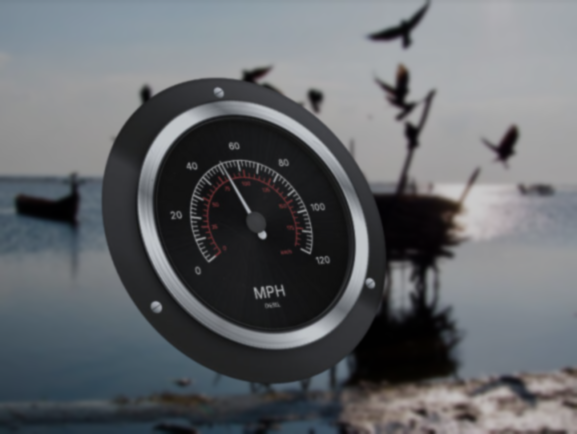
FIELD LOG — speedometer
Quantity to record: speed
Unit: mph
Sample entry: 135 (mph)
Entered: 50 (mph)
